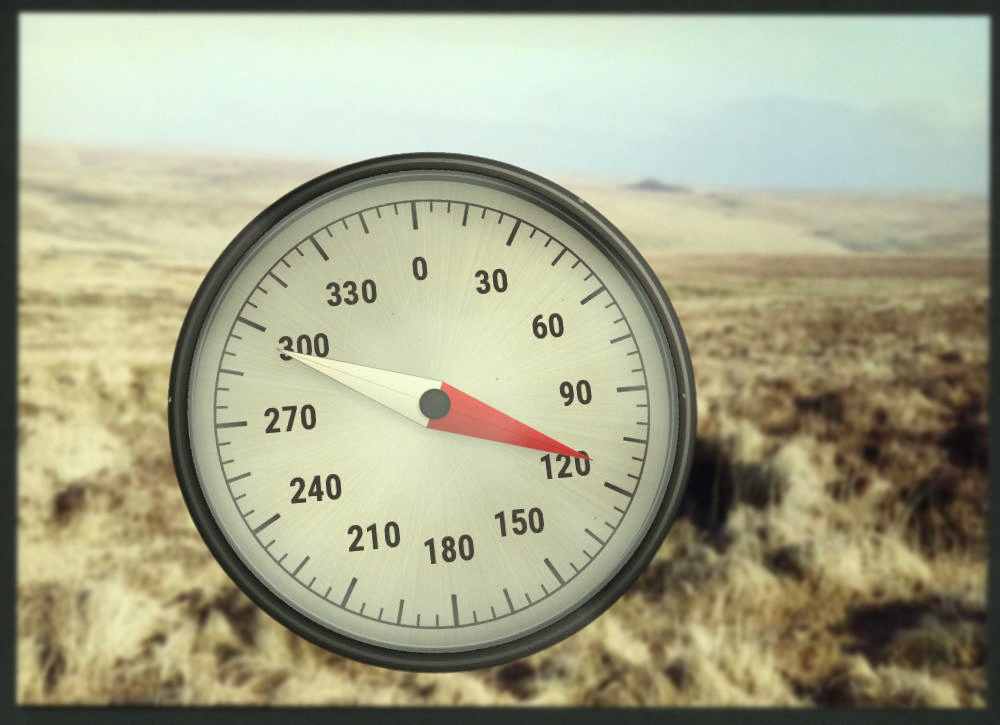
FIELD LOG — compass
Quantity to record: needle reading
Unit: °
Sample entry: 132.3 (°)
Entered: 115 (°)
